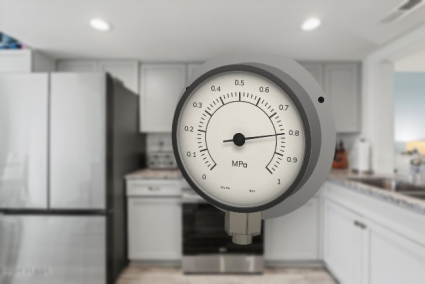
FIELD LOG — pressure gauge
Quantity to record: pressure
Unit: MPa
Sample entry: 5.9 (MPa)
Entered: 0.8 (MPa)
